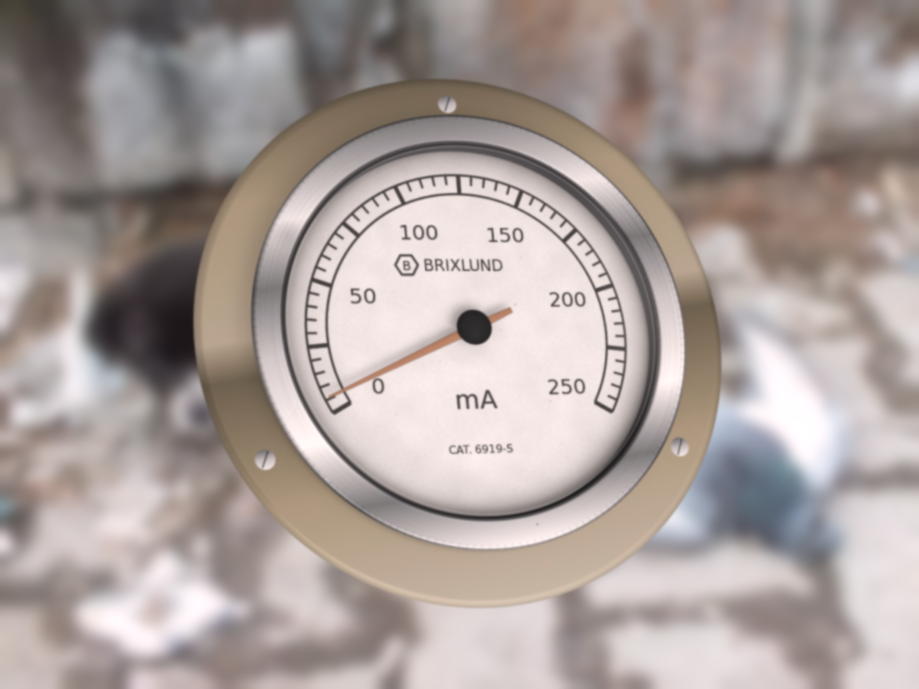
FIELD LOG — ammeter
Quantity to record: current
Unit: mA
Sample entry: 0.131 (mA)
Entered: 5 (mA)
